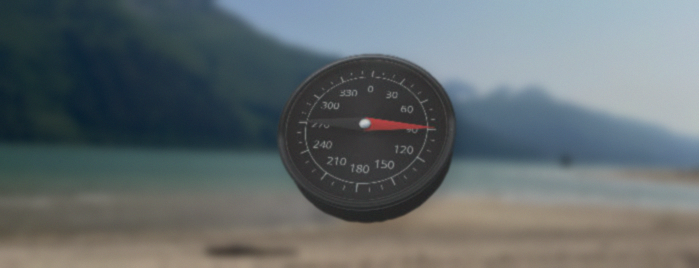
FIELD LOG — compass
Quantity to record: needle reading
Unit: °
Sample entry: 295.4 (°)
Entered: 90 (°)
